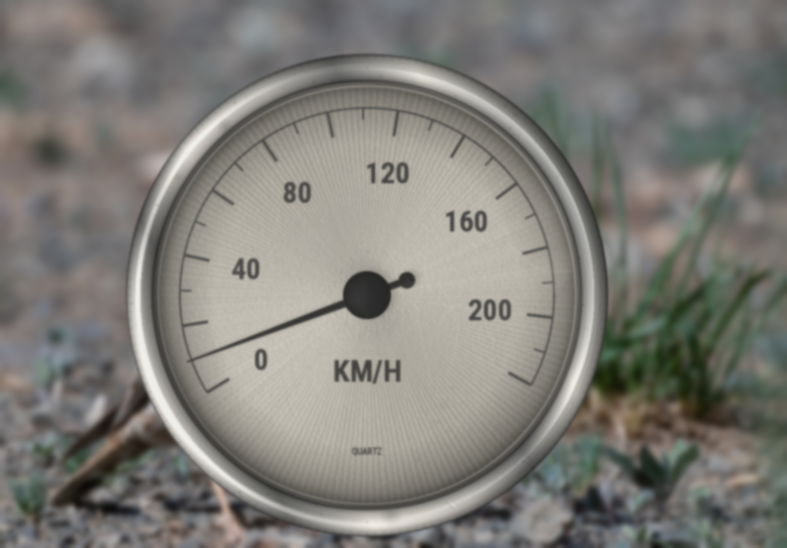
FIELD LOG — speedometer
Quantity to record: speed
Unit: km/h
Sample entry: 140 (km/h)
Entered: 10 (km/h)
